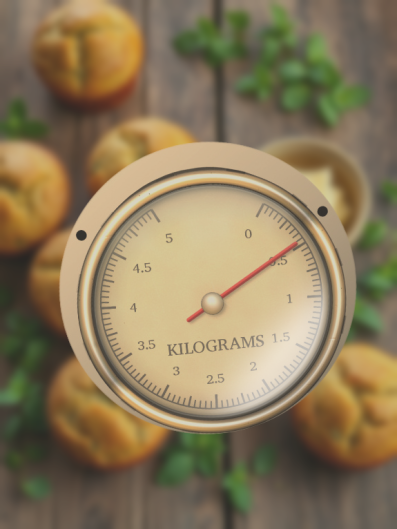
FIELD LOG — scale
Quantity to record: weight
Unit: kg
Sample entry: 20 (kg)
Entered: 0.45 (kg)
